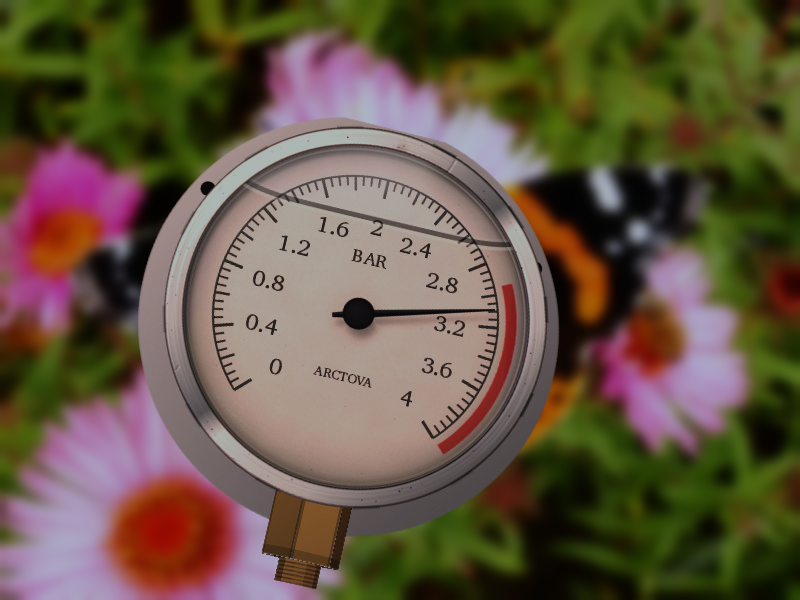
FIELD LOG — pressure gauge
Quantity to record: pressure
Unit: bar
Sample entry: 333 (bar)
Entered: 3.1 (bar)
